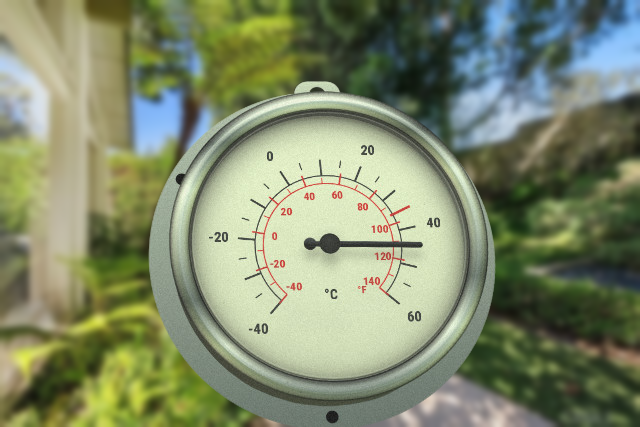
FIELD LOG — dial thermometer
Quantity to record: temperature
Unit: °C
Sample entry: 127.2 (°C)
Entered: 45 (°C)
